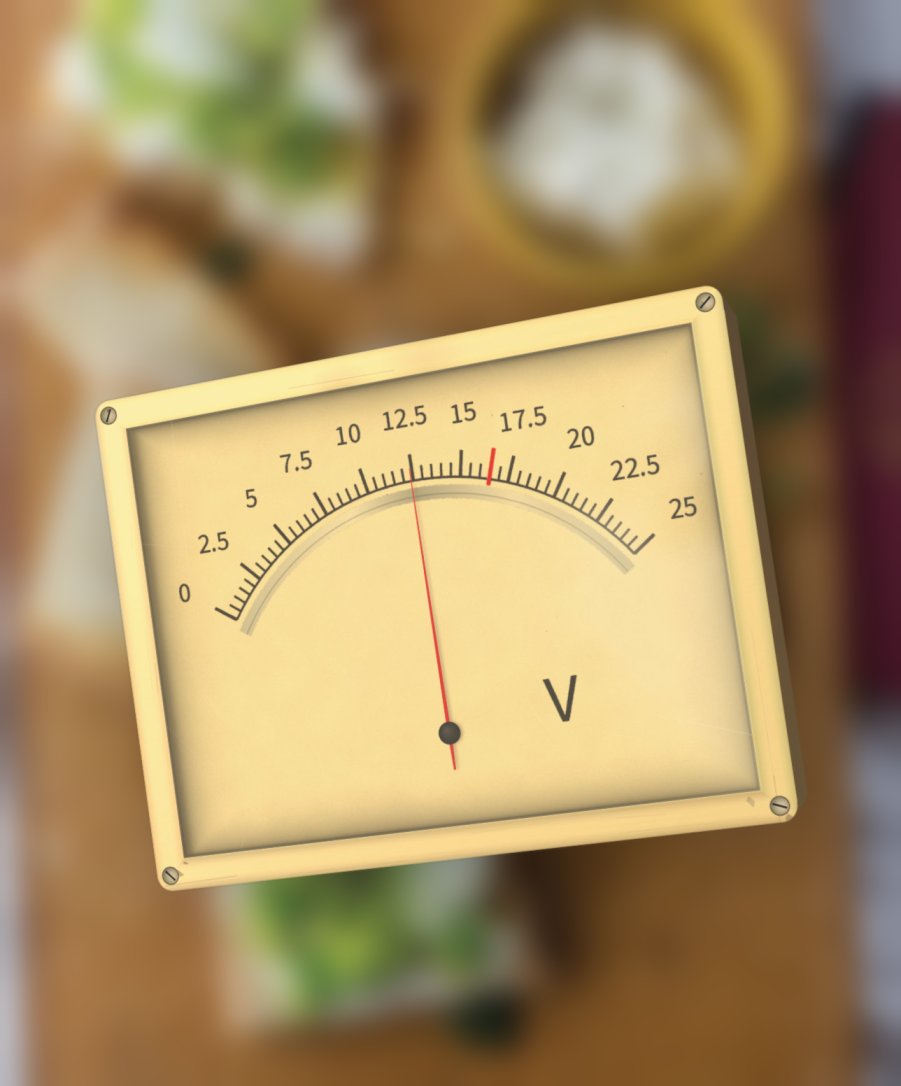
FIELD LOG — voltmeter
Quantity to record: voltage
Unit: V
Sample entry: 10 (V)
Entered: 12.5 (V)
